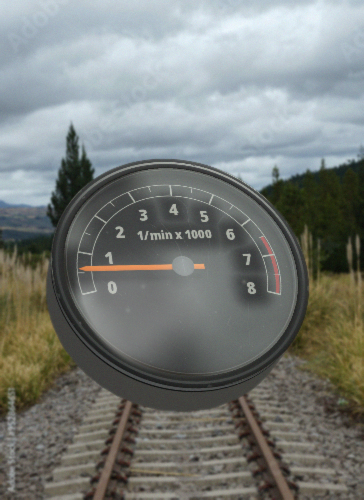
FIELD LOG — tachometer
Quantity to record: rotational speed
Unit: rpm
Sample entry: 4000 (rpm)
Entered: 500 (rpm)
